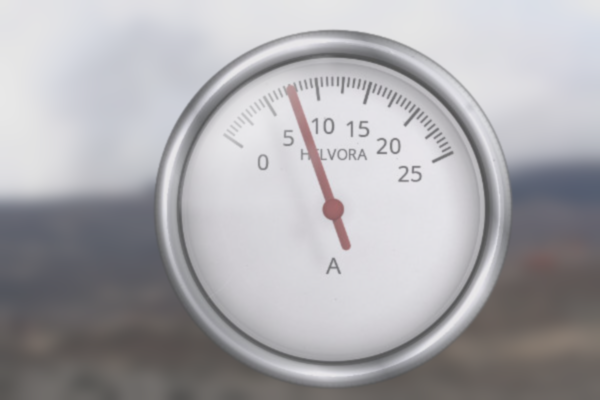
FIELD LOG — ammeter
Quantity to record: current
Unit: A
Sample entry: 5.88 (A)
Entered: 7.5 (A)
